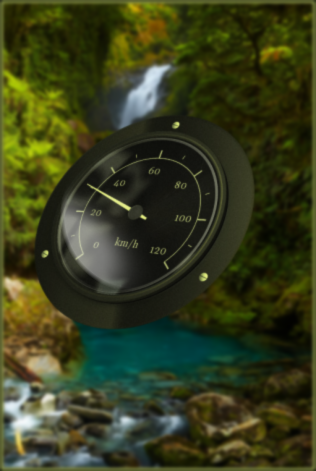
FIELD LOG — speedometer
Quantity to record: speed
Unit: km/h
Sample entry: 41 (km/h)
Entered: 30 (km/h)
